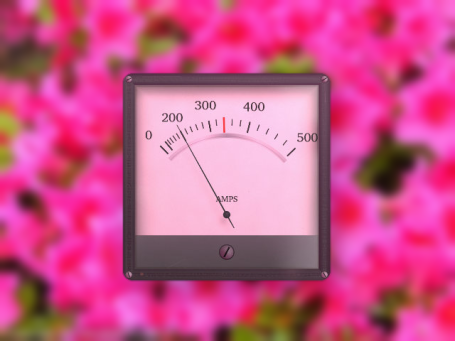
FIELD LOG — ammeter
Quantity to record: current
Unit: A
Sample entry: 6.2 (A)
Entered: 200 (A)
